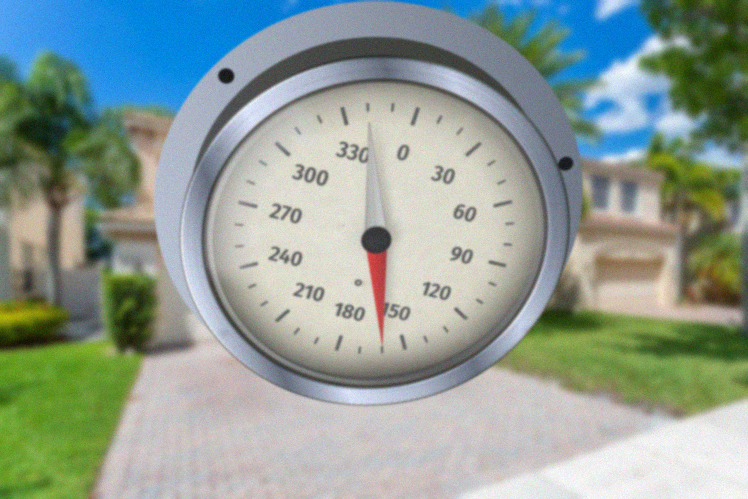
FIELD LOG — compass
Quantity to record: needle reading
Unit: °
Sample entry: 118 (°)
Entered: 160 (°)
